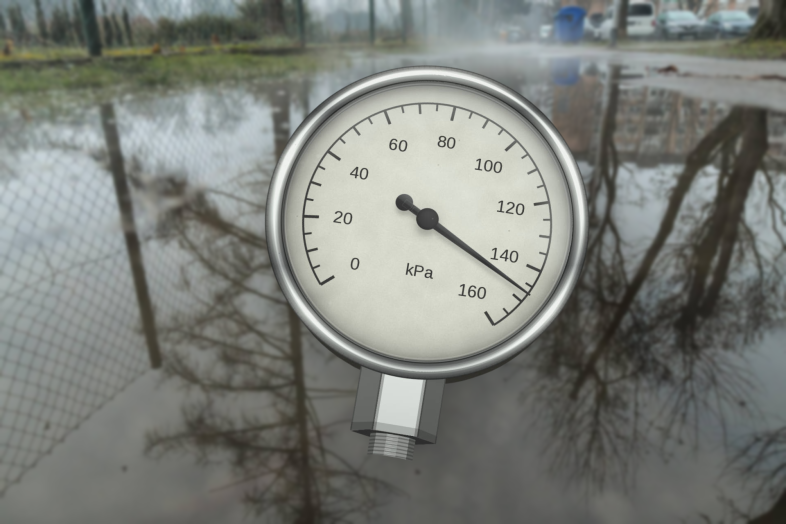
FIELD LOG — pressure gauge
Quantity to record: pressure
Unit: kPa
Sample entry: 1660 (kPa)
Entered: 147.5 (kPa)
